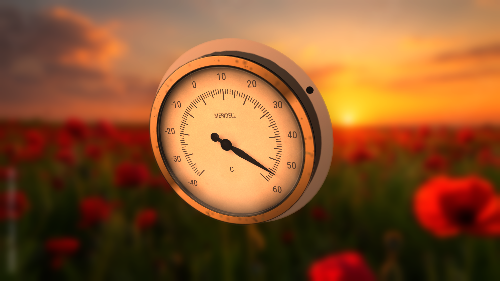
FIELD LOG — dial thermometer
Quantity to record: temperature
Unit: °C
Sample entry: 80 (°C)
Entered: 55 (°C)
